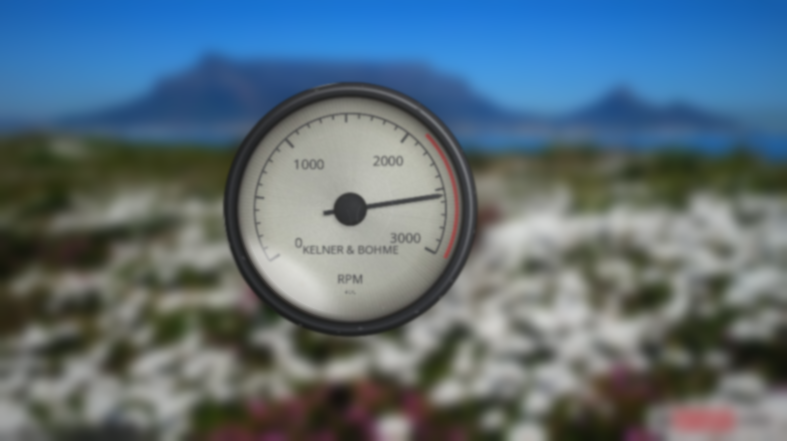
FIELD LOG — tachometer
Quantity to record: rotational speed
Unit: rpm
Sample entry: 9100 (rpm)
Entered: 2550 (rpm)
